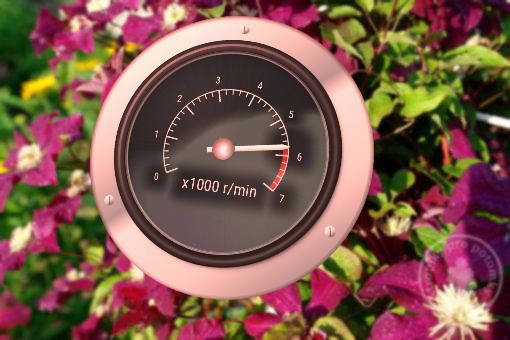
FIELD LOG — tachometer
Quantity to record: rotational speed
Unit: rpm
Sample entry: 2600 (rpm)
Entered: 5800 (rpm)
